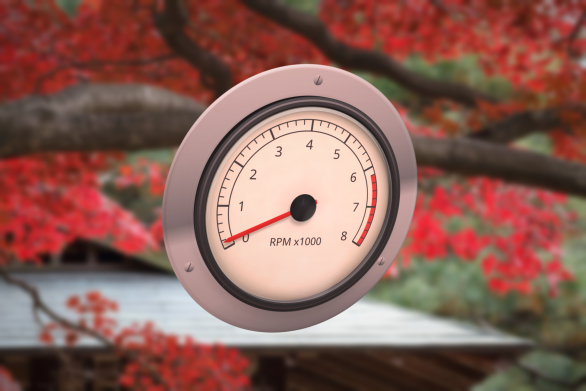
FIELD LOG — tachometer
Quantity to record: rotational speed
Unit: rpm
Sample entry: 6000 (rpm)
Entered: 200 (rpm)
